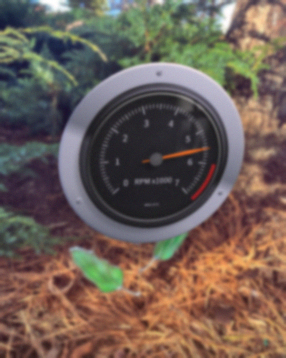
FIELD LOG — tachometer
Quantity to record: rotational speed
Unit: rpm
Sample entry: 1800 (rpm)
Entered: 5500 (rpm)
